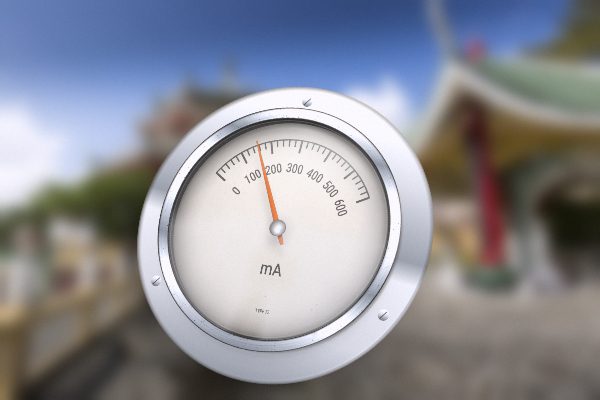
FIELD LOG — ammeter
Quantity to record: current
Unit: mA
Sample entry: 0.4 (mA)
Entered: 160 (mA)
